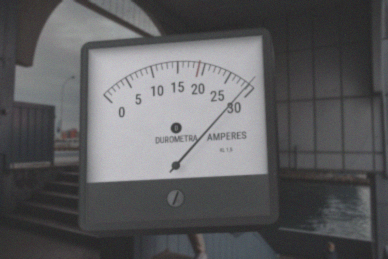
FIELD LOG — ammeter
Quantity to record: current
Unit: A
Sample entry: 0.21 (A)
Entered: 29 (A)
